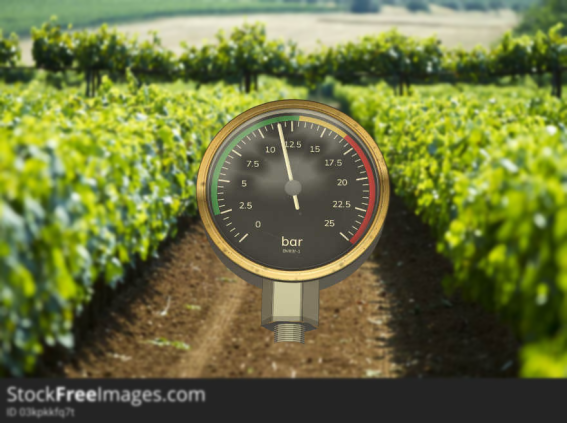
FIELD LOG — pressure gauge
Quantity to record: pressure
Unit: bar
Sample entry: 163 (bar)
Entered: 11.5 (bar)
